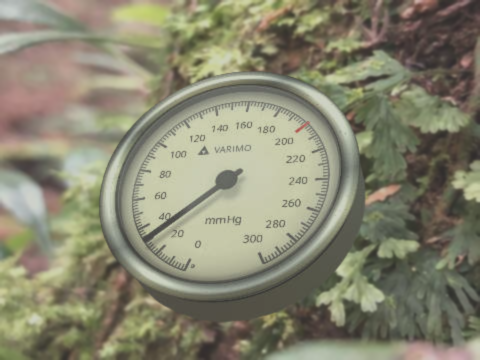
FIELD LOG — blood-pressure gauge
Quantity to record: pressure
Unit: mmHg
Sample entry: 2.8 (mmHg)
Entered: 30 (mmHg)
